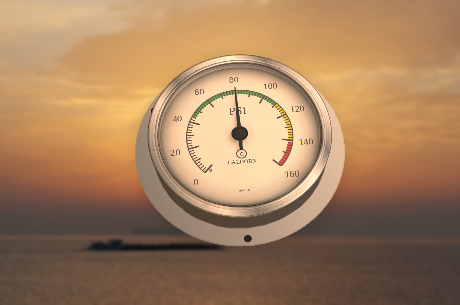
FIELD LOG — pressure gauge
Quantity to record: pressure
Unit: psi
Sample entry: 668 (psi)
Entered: 80 (psi)
